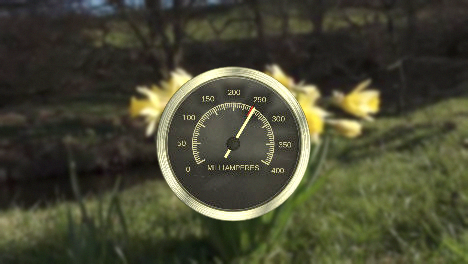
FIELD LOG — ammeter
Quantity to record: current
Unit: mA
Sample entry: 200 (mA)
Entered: 250 (mA)
